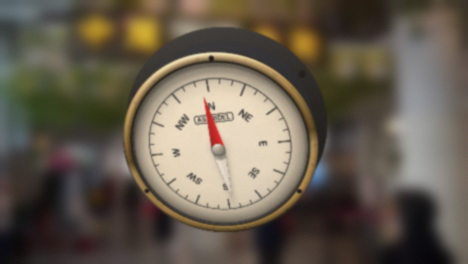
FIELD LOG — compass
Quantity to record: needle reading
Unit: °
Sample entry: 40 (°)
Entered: 355 (°)
